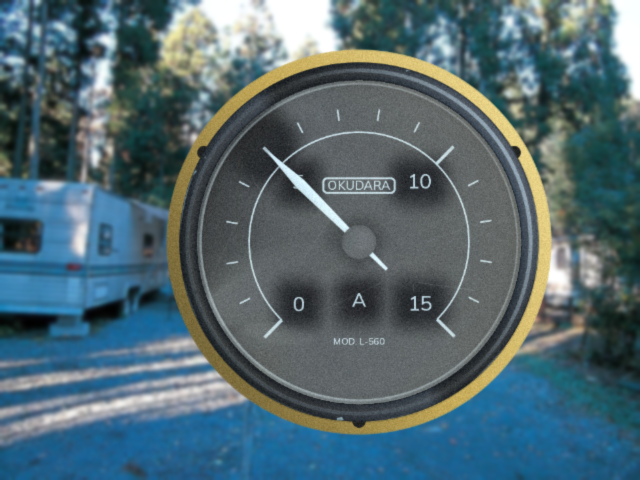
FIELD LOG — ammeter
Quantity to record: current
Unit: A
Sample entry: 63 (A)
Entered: 5 (A)
